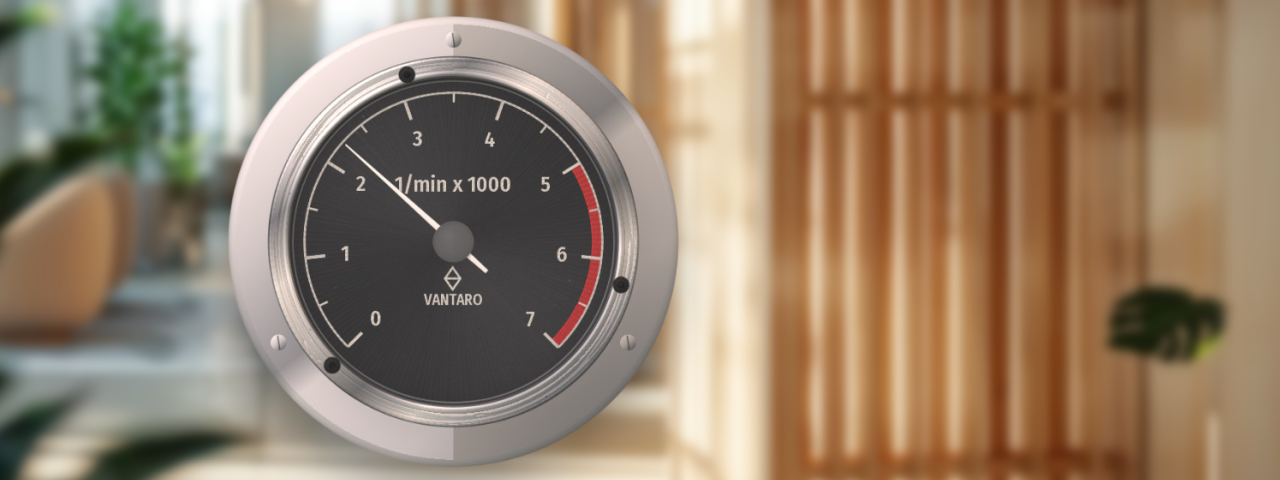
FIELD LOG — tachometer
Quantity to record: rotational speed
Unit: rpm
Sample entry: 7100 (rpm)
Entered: 2250 (rpm)
